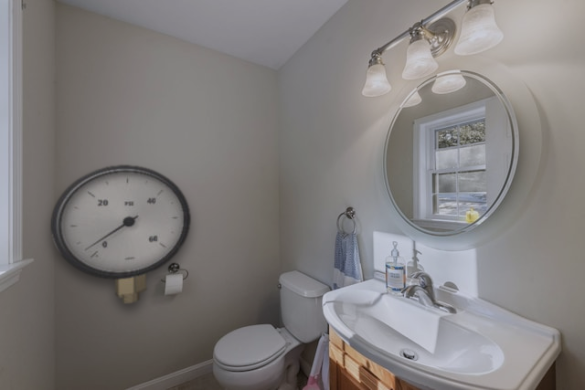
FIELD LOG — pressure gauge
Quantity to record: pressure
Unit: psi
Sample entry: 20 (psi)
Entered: 2.5 (psi)
